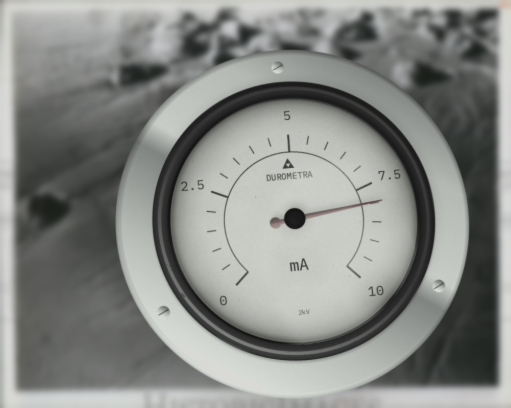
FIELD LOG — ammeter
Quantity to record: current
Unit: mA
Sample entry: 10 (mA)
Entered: 8 (mA)
